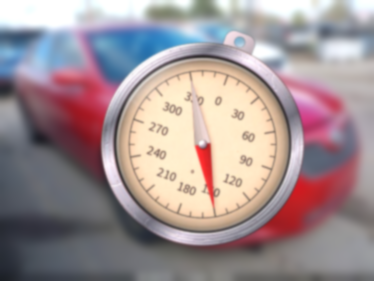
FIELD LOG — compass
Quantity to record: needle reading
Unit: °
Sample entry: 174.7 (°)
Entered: 150 (°)
